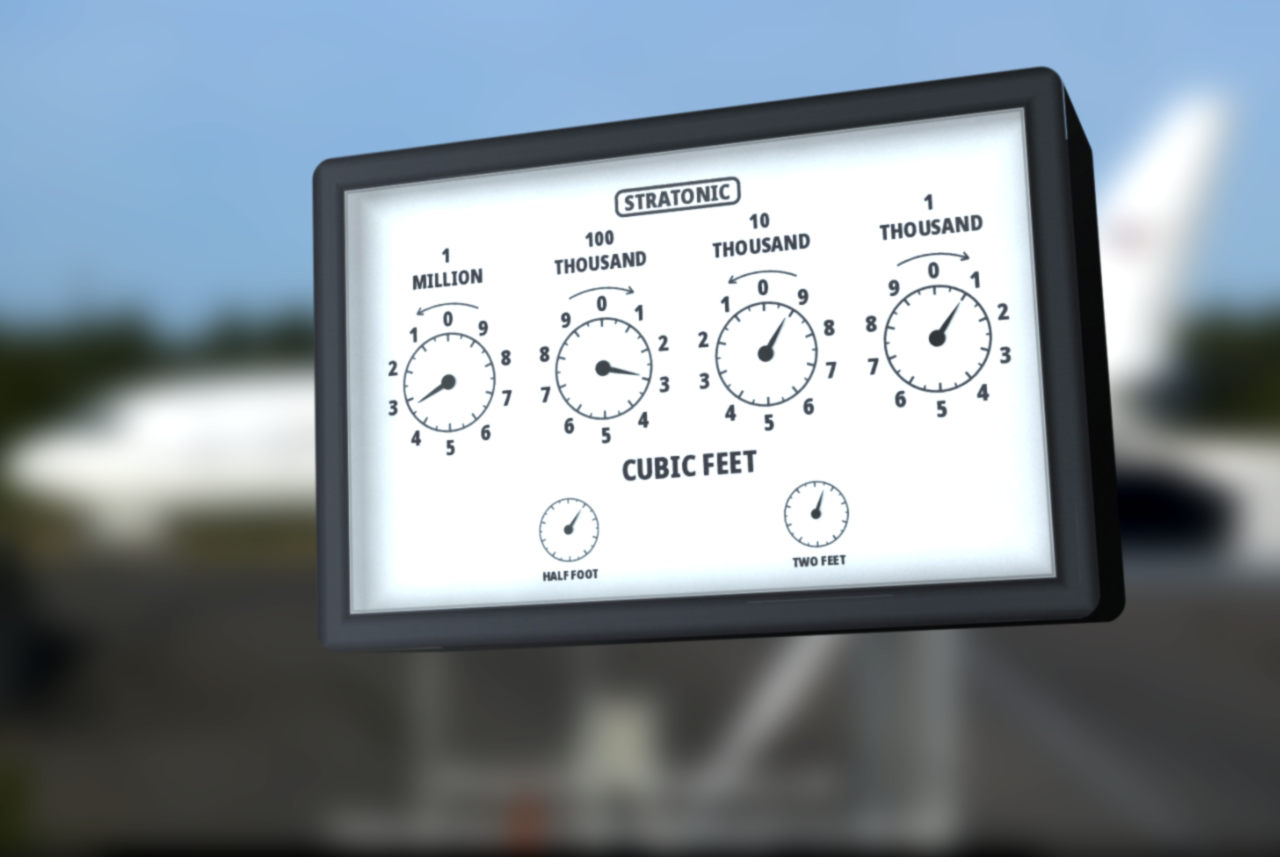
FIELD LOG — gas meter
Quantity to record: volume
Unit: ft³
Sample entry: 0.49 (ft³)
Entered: 329100 (ft³)
